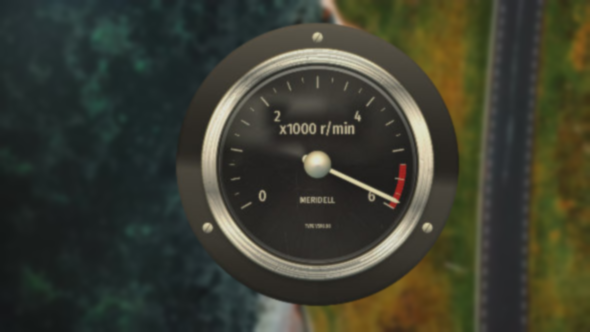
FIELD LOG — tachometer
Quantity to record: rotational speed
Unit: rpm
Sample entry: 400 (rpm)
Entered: 5875 (rpm)
